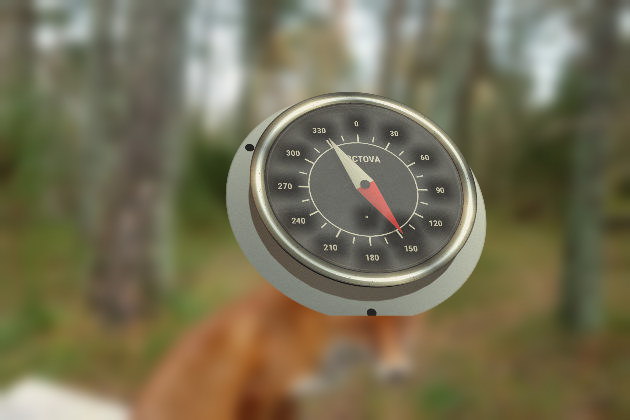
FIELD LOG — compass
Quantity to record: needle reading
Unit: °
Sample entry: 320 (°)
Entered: 150 (°)
